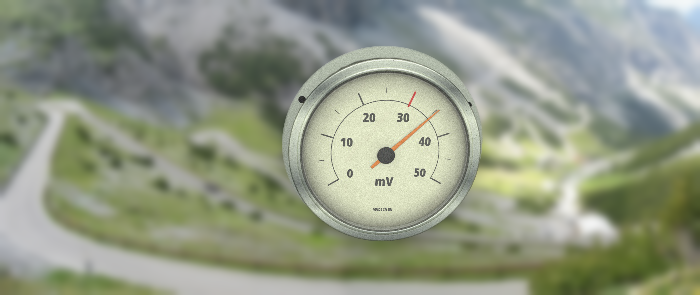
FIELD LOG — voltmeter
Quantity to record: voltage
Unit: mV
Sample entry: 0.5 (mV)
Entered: 35 (mV)
